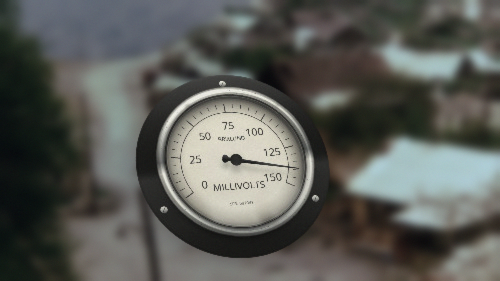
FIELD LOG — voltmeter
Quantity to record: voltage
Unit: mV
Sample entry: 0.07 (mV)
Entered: 140 (mV)
